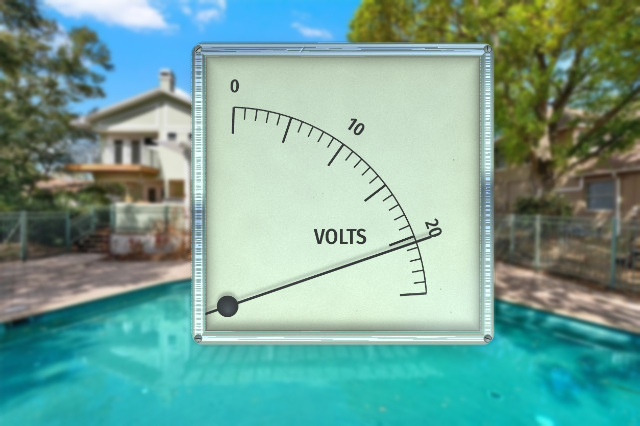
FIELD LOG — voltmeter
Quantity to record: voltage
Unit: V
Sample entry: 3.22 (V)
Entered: 20.5 (V)
